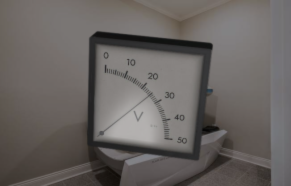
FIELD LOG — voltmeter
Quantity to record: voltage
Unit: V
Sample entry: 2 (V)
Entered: 25 (V)
